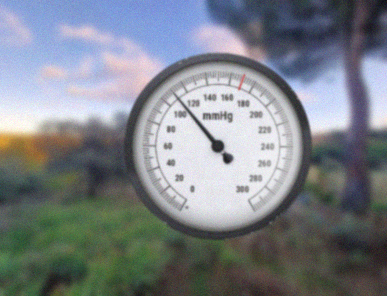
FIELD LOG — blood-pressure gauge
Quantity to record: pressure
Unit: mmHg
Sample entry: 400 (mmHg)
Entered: 110 (mmHg)
